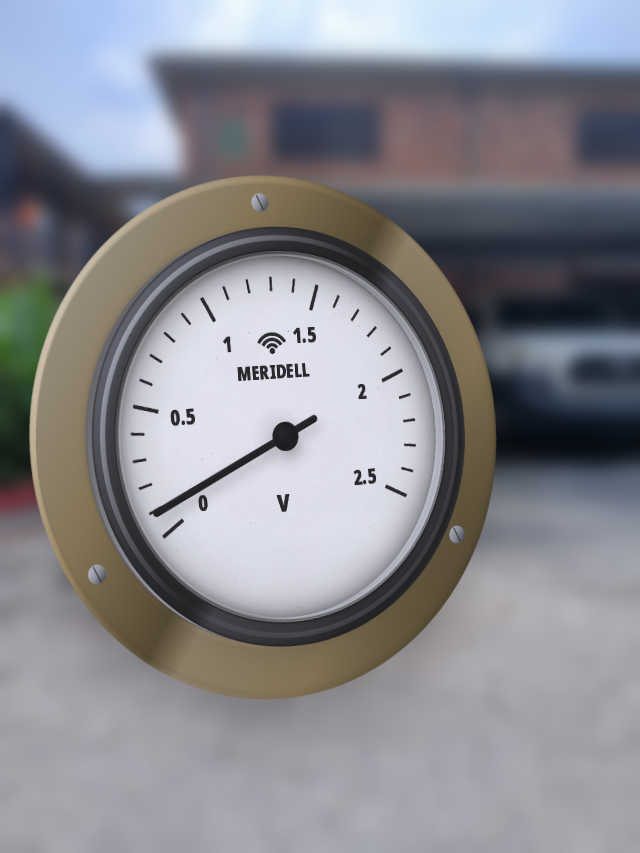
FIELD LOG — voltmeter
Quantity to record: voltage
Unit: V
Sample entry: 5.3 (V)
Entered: 0.1 (V)
